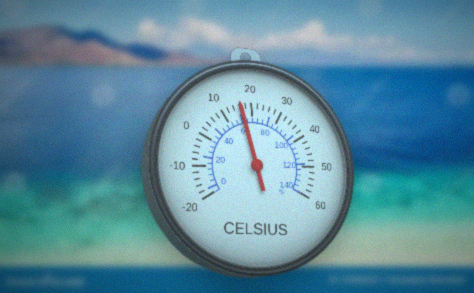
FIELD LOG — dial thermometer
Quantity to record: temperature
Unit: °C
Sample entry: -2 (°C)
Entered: 16 (°C)
